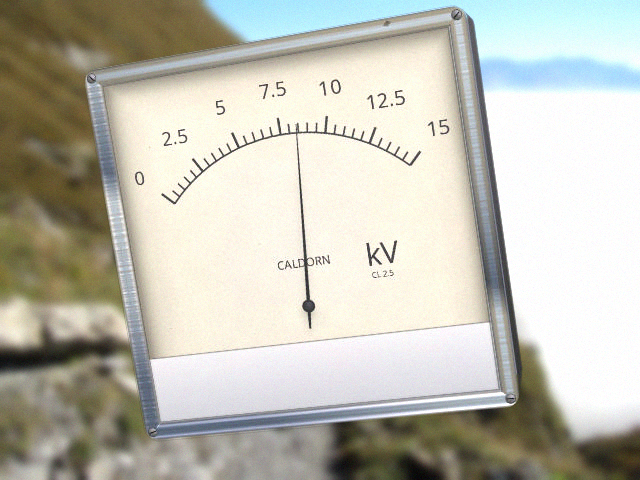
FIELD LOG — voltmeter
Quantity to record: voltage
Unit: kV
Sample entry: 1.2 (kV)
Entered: 8.5 (kV)
